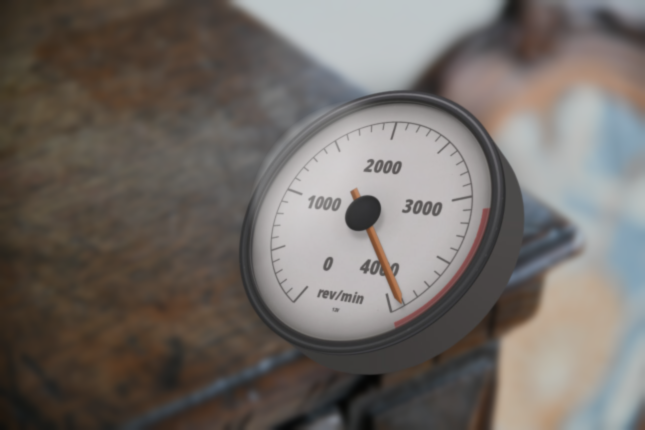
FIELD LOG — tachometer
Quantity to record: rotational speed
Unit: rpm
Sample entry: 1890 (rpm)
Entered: 3900 (rpm)
